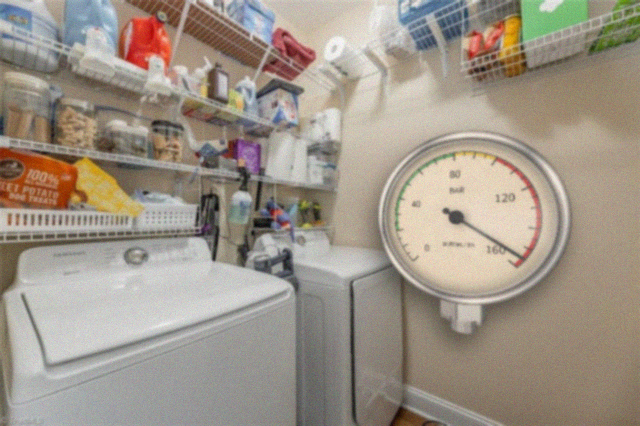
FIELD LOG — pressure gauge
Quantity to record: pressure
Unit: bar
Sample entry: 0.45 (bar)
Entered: 155 (bar)
